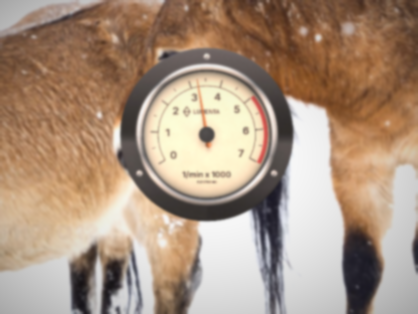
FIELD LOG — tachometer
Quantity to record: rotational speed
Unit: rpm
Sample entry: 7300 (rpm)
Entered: 3250 (rpm)
